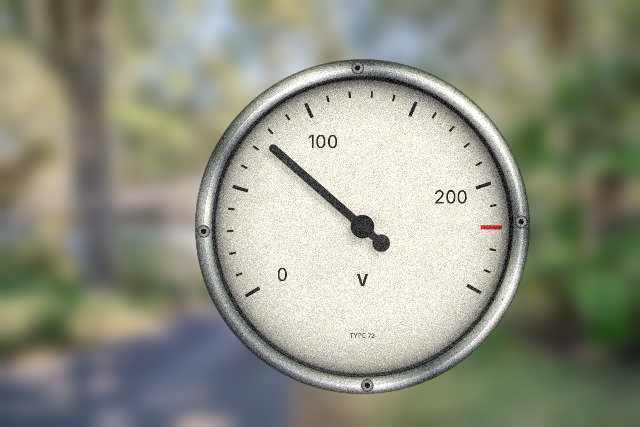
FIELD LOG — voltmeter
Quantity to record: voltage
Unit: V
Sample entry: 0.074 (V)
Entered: 75 (V)
